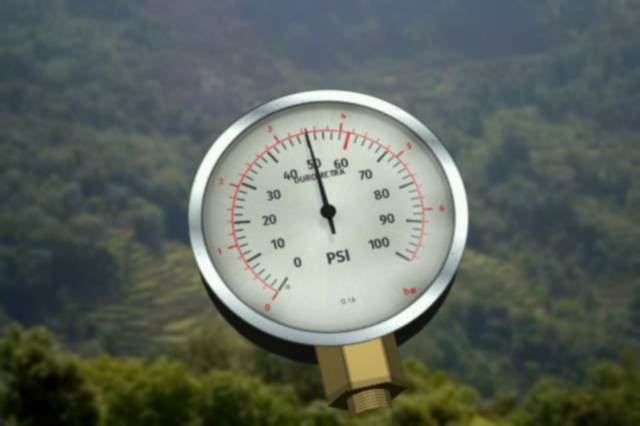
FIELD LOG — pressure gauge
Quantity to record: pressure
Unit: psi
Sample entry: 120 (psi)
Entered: 50 (psi)
